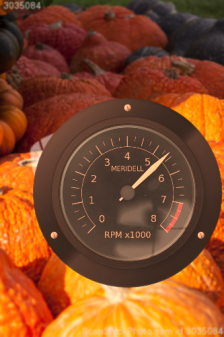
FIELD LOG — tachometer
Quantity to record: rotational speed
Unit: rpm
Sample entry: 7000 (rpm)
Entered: 5375 (rpm)
